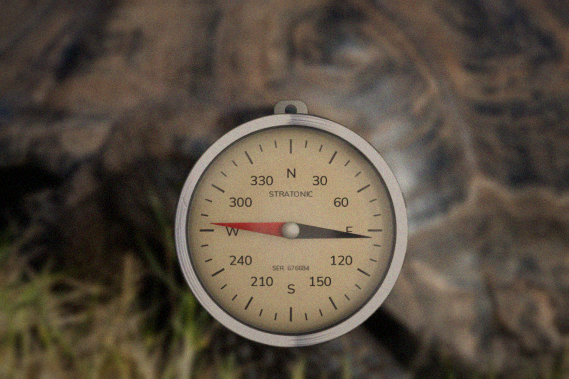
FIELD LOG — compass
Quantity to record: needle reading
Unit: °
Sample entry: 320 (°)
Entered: 275 (°)
